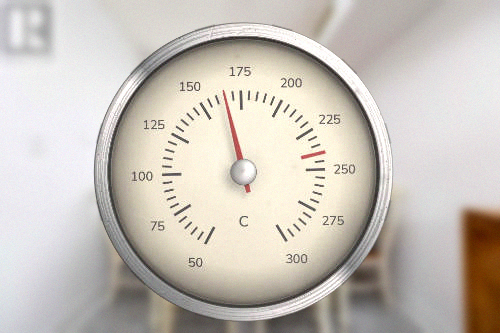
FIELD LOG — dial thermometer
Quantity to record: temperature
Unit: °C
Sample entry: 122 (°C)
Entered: 165 (°C)
